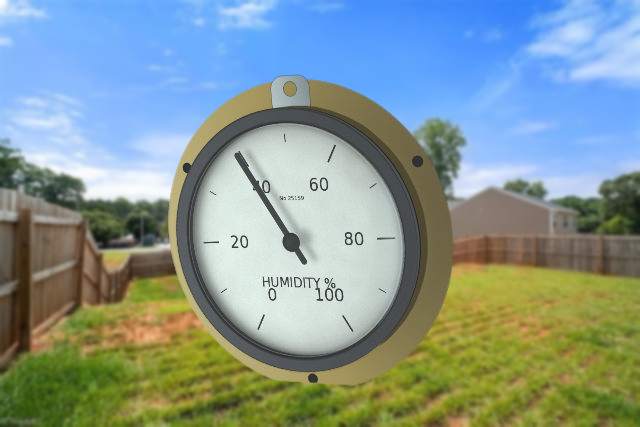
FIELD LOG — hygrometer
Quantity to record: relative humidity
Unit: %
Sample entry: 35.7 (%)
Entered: 40 (%)
